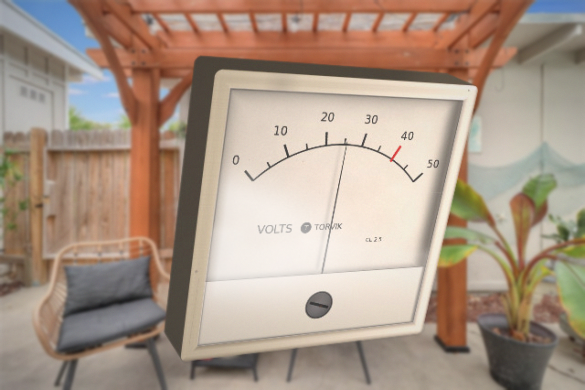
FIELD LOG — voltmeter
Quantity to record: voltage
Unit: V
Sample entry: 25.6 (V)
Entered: 25 (V)
